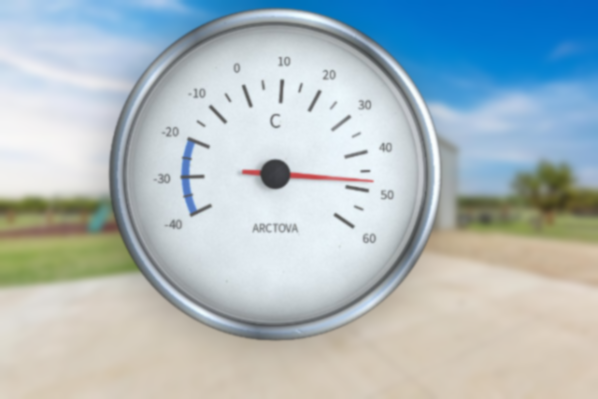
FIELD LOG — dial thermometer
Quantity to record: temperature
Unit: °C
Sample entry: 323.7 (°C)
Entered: 47.5 (°C)
